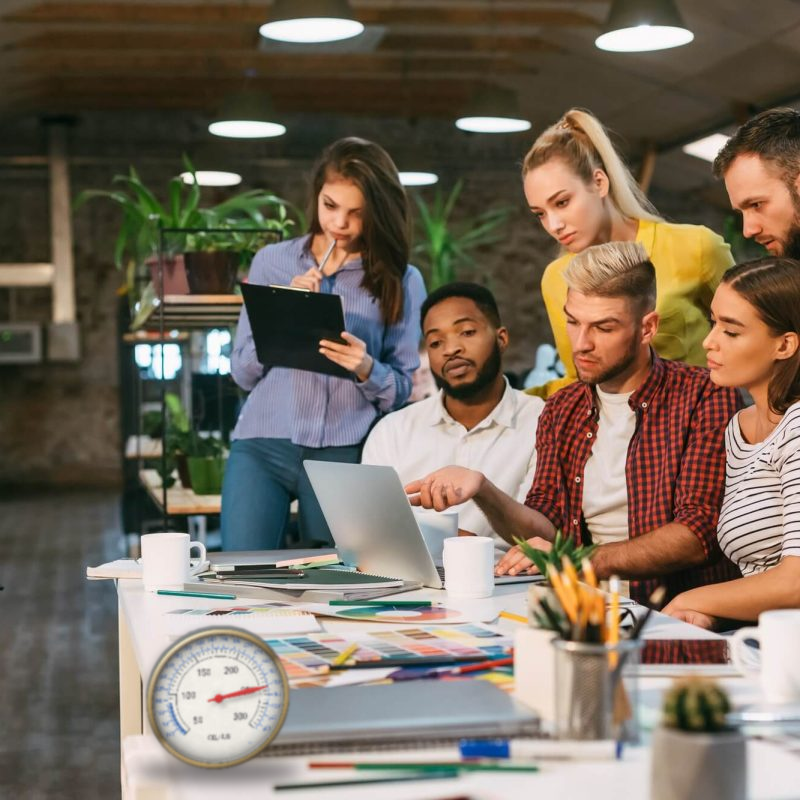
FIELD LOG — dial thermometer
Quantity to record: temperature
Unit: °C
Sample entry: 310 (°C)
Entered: 250 (°C)
